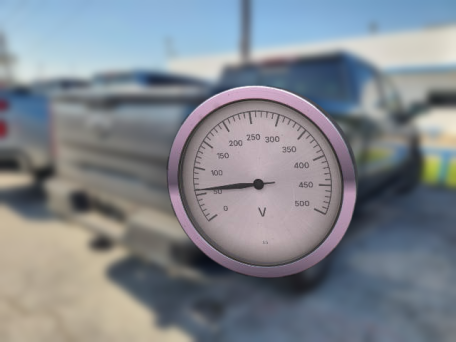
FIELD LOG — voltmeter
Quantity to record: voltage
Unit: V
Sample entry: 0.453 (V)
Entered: 60 (V)
